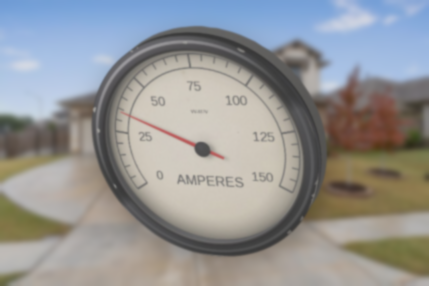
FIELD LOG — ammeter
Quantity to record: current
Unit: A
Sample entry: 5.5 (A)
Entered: 35 (A)
